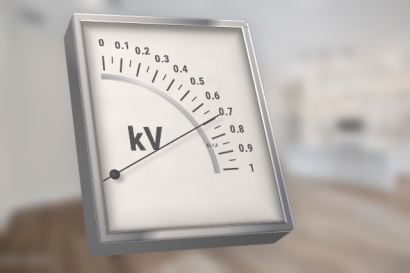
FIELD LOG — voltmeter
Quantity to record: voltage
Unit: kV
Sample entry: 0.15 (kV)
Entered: 0.7 (kV)
